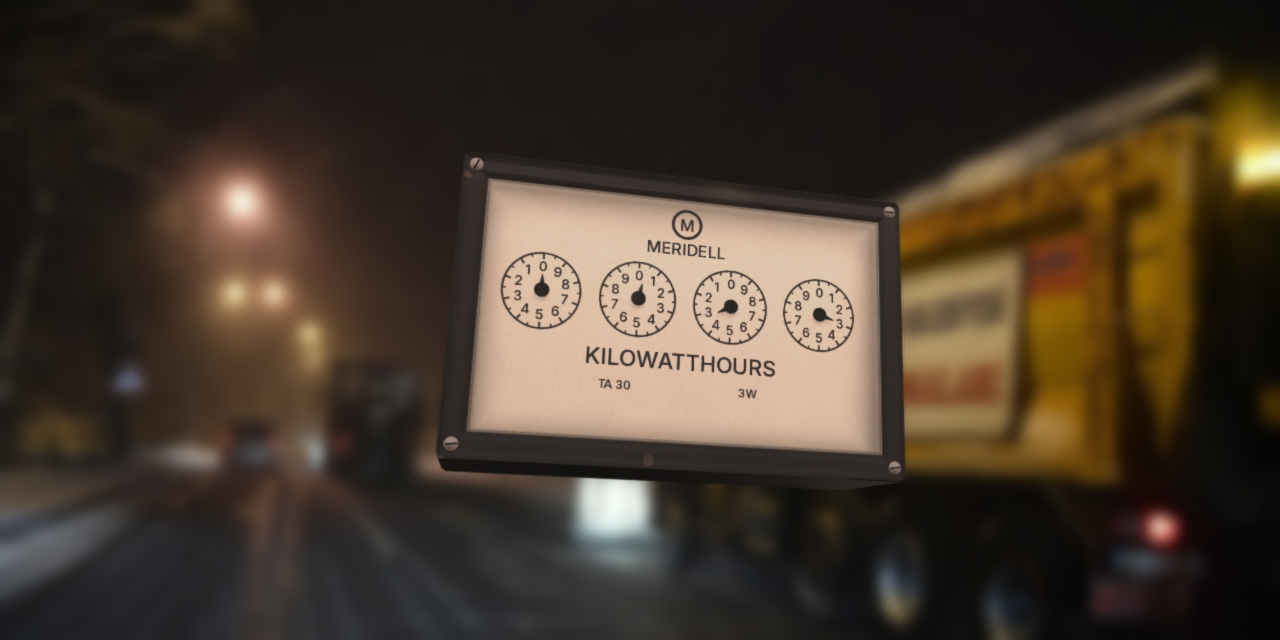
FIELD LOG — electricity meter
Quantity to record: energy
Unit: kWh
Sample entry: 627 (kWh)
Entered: 33 (kWh)
